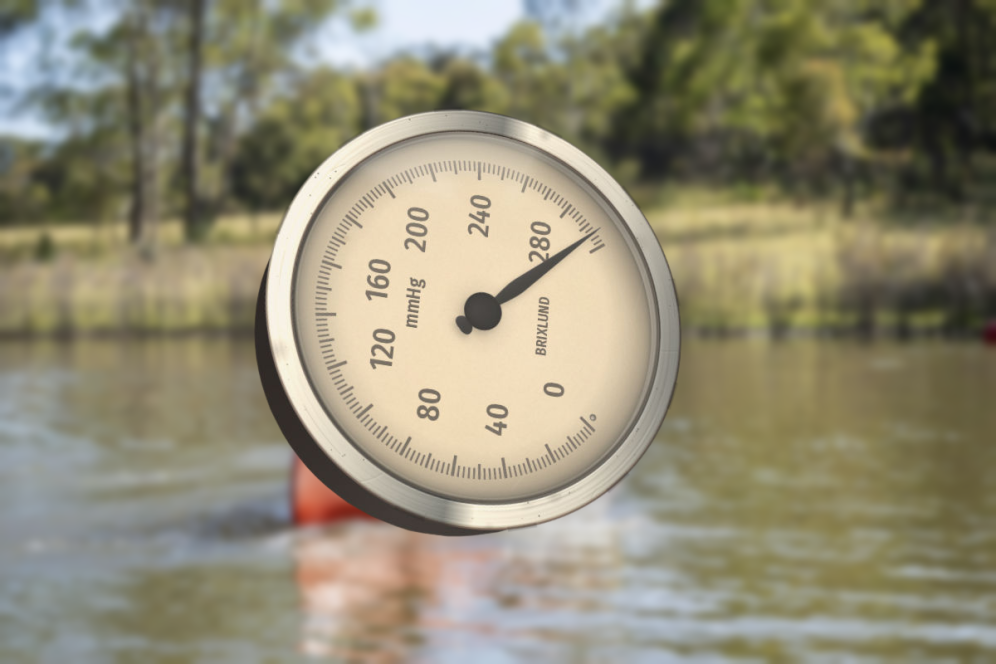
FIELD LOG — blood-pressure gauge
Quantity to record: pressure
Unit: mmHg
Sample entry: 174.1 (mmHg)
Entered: 294 (mmHg)
